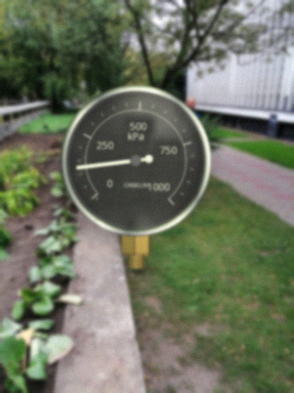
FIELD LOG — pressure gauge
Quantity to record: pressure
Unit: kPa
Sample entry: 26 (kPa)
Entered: 125 (kPa)
